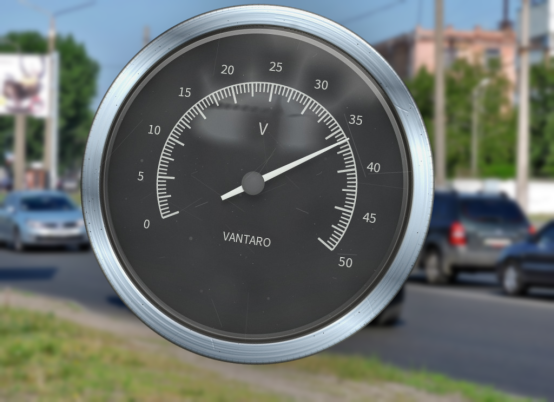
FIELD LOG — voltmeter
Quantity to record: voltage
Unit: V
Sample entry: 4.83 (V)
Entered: 36.5 (V)
